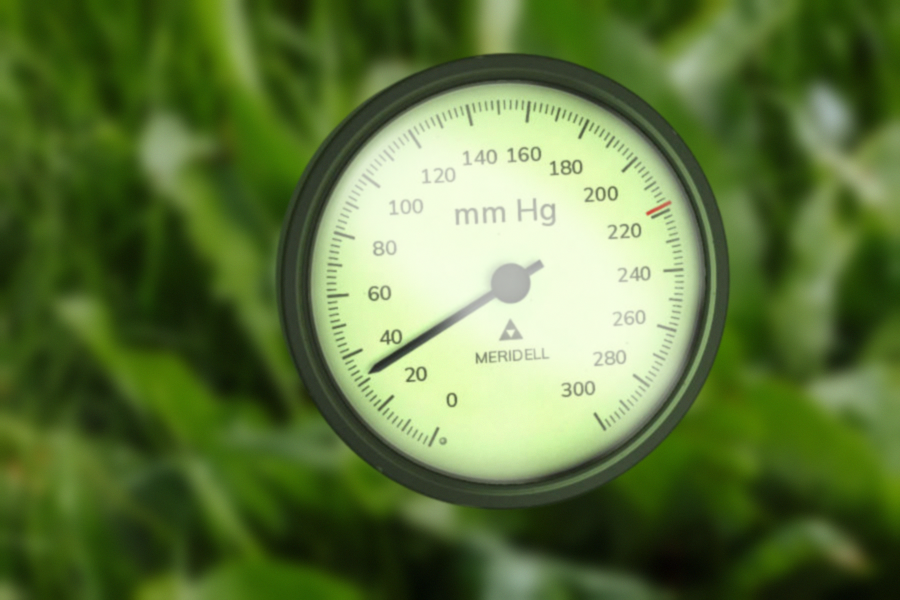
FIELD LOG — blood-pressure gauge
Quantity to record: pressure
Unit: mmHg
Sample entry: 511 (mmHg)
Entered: 32 (mmHg)
